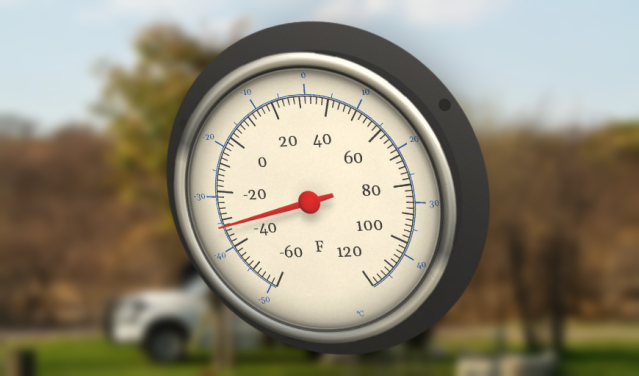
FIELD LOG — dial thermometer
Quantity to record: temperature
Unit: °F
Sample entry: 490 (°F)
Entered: -32 (°F)
